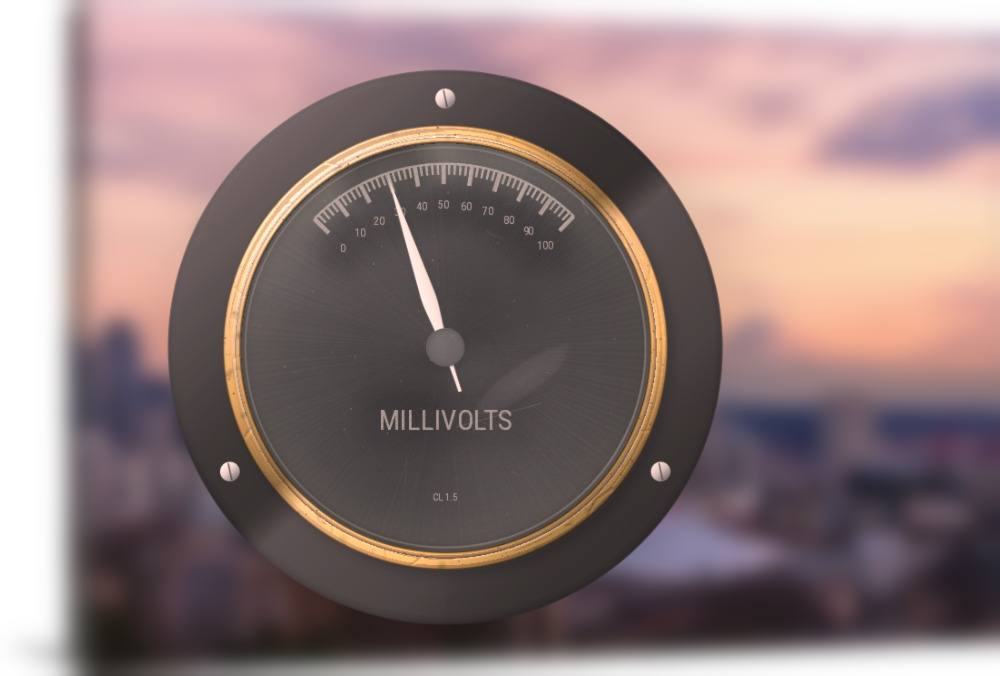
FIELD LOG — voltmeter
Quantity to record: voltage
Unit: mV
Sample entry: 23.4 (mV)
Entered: 30 (mV)
